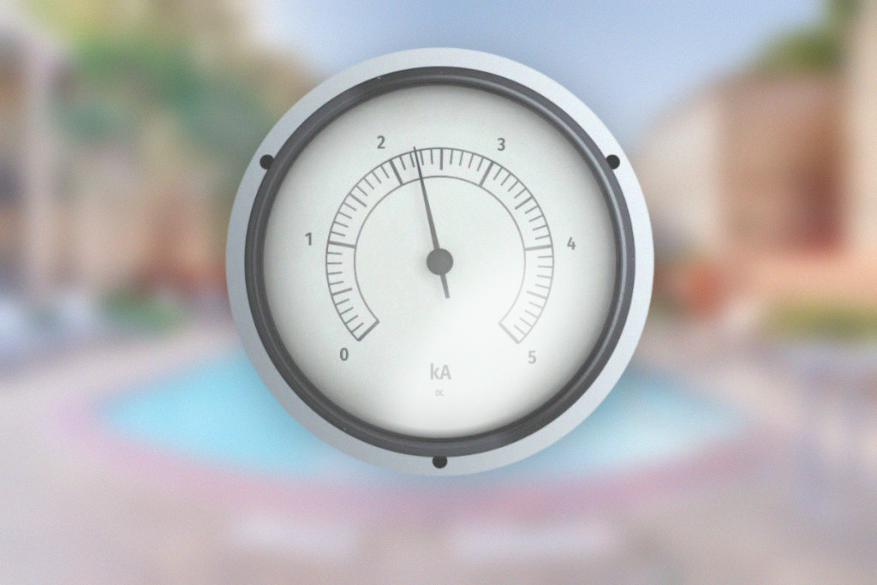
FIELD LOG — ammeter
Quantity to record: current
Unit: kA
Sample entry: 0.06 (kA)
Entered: 2.25 (kA)
